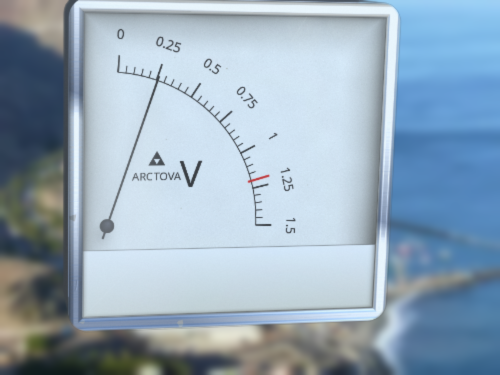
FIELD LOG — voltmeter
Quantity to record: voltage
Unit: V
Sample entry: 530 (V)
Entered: 0.25 (V)
